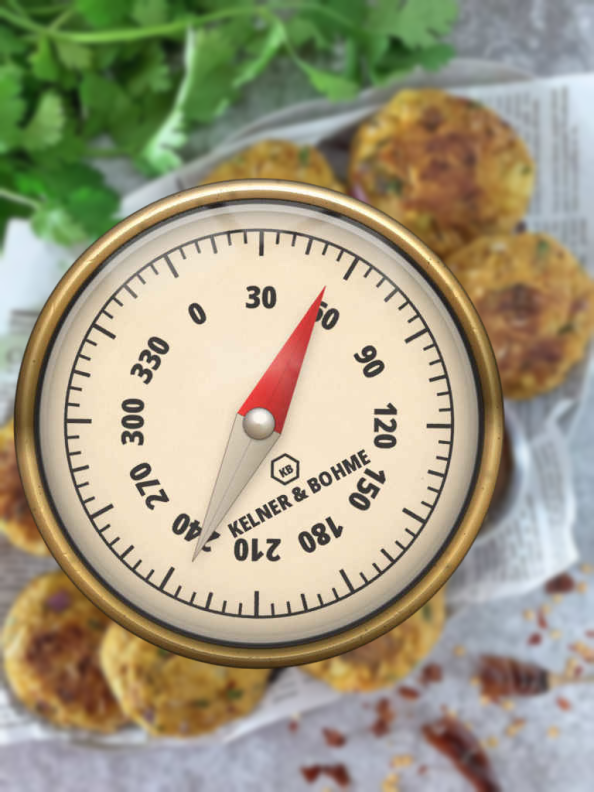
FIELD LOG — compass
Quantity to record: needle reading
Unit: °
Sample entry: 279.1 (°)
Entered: 55 (°)
